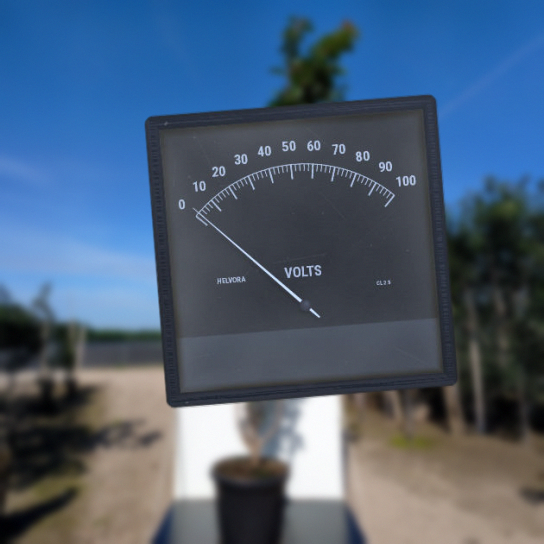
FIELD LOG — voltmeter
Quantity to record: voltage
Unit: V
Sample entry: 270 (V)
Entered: 2 (V)
